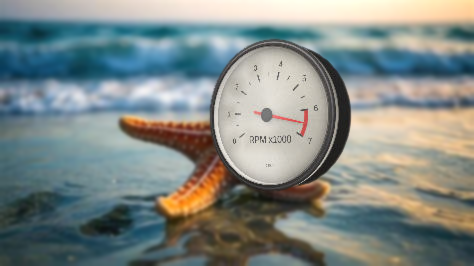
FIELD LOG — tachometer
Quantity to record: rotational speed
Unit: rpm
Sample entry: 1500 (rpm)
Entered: 6500 (rpm)
